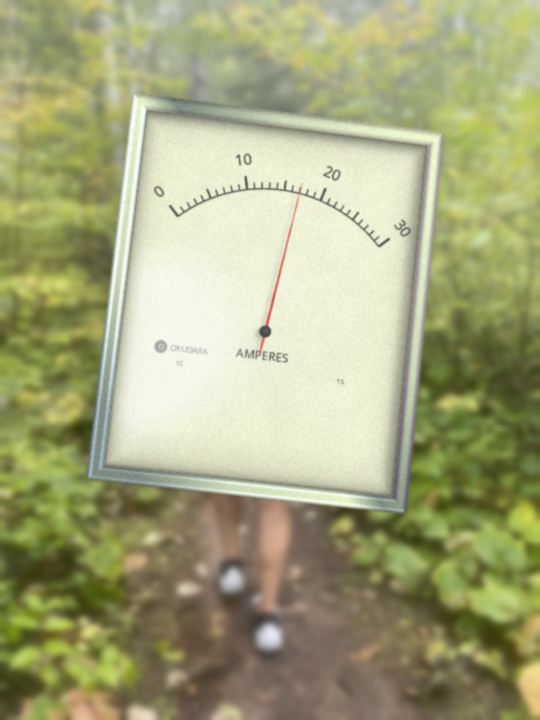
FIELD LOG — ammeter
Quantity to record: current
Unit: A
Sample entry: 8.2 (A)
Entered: 17 (A)
